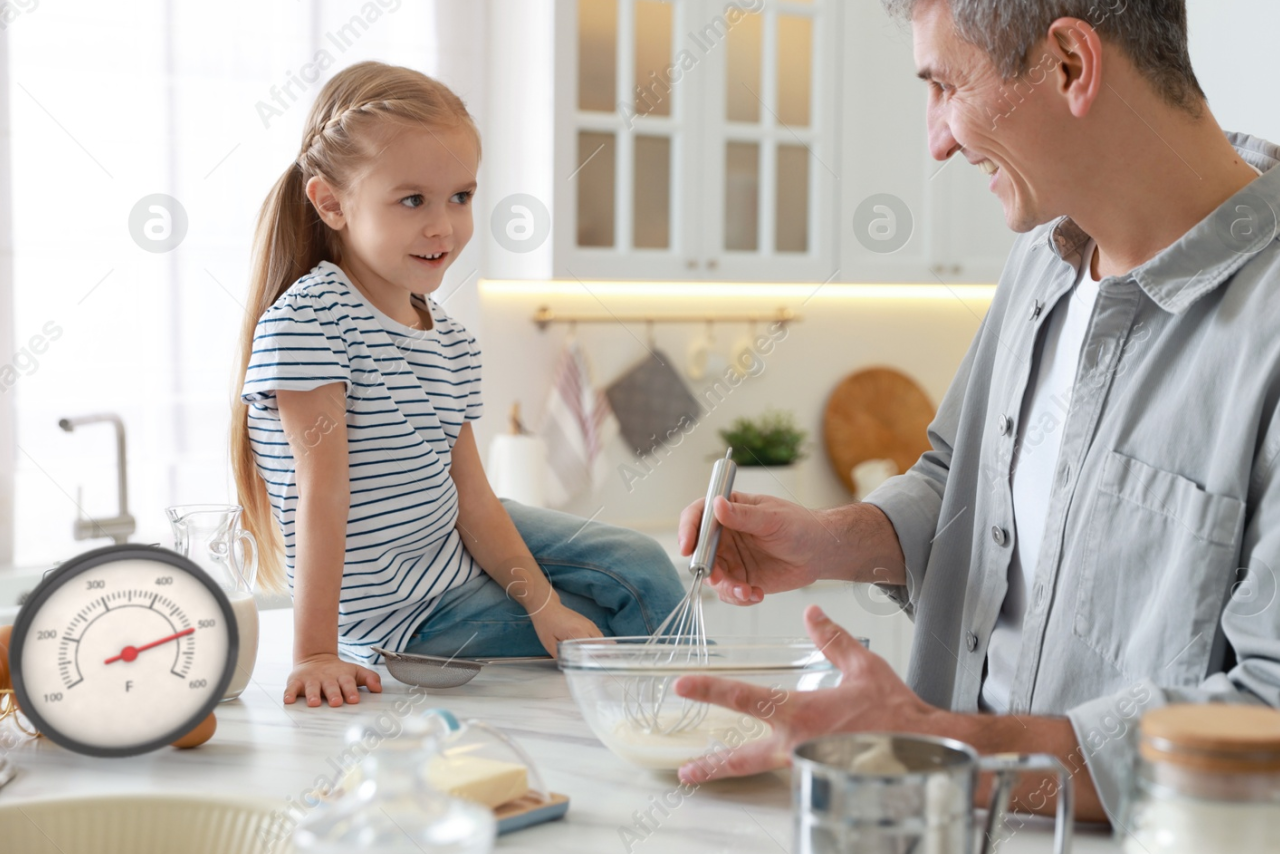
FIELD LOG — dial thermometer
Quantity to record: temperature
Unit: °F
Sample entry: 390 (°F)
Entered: 500 (°F)
